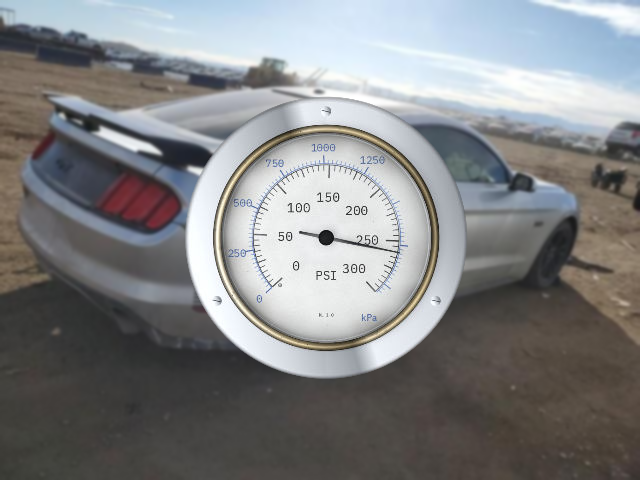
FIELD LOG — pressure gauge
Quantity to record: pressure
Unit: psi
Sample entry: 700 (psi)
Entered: 260 (psi)
